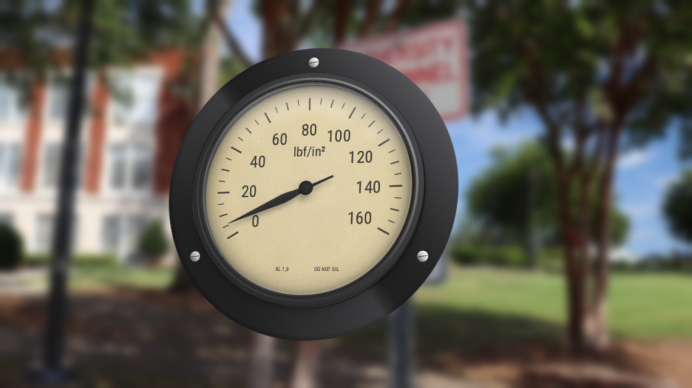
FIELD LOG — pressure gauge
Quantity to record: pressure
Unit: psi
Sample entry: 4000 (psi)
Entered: 5 (psi)
